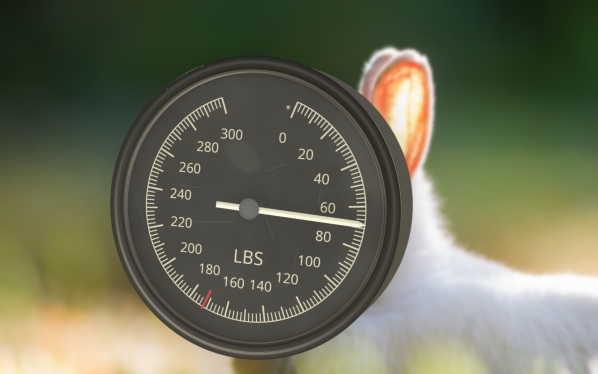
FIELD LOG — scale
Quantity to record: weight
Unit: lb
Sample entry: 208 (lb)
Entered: 68 (lb)
